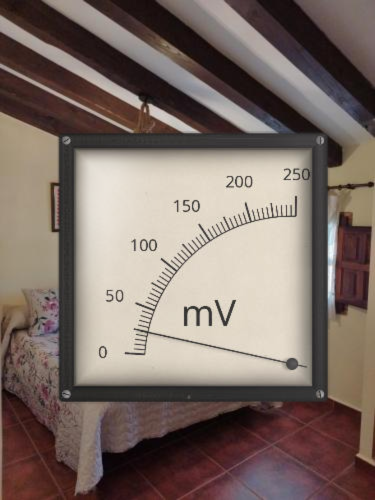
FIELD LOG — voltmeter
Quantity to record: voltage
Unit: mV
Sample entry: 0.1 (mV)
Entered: 25 (mV)
